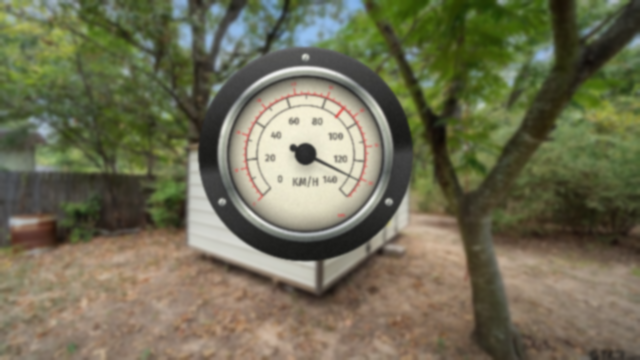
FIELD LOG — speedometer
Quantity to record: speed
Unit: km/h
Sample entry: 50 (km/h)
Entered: 130 (km/h)
